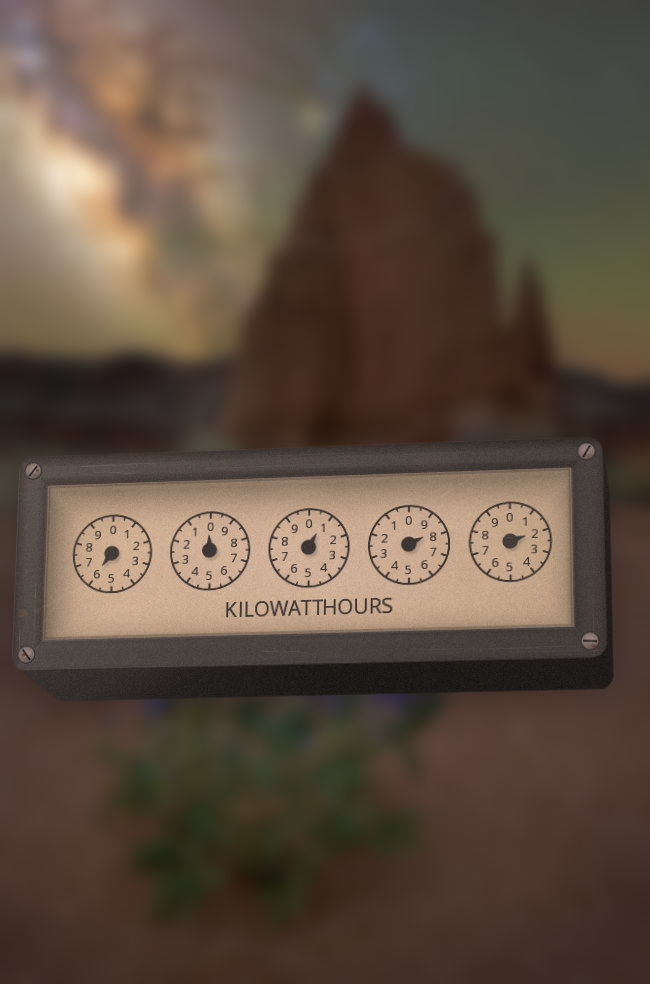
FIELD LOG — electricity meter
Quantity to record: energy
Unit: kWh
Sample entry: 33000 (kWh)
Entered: 60082 (kWh)
